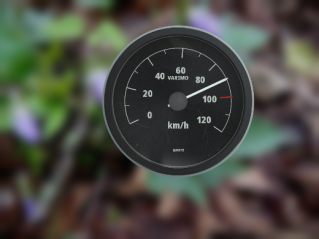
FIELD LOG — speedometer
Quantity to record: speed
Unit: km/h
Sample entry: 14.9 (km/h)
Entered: 90 (km/h)
